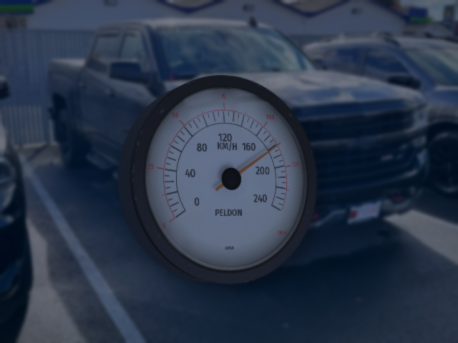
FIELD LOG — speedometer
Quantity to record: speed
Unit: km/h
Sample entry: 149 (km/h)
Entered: 180 (km/h)
